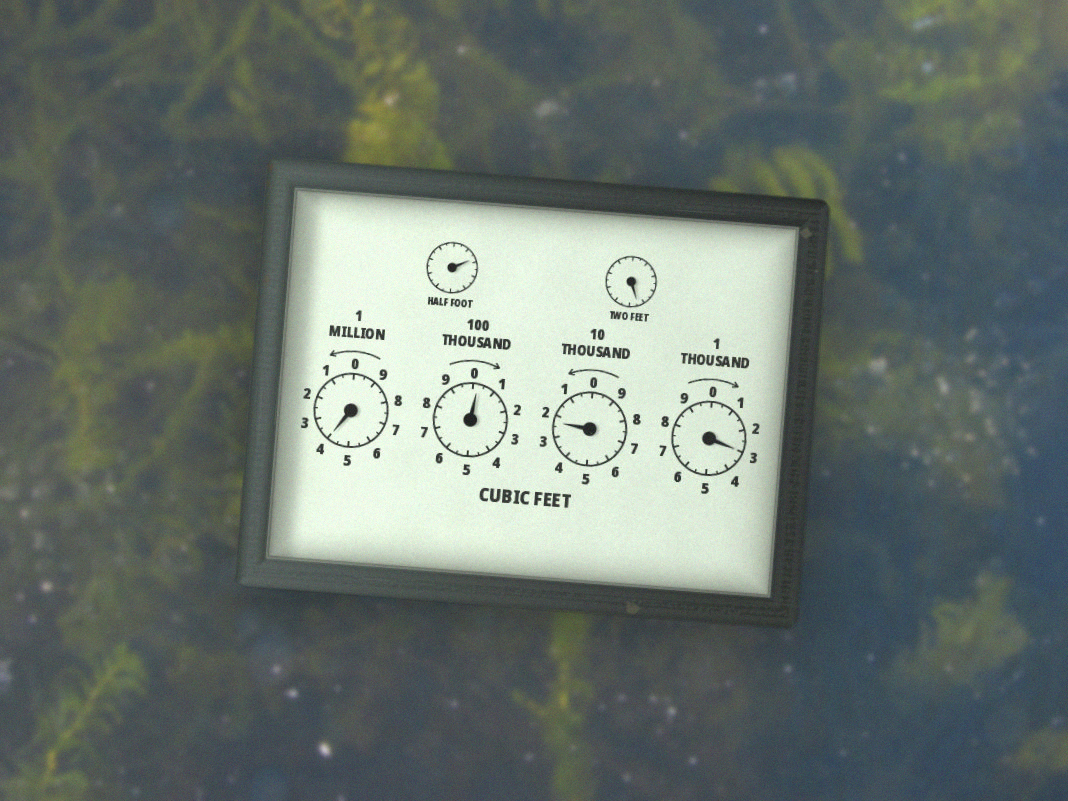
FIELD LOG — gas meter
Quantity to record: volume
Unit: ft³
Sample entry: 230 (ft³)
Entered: 402300 (ft³)
